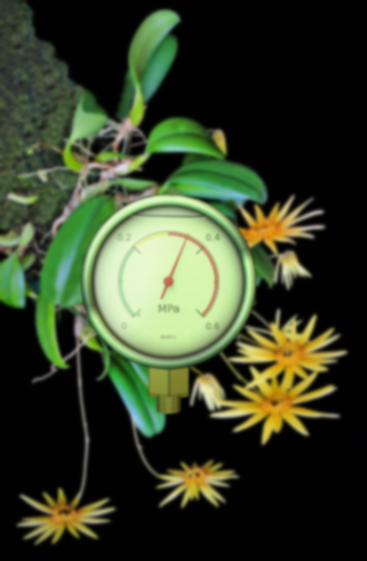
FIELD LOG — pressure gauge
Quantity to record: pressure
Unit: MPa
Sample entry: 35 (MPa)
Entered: 0.35 (MPa)
